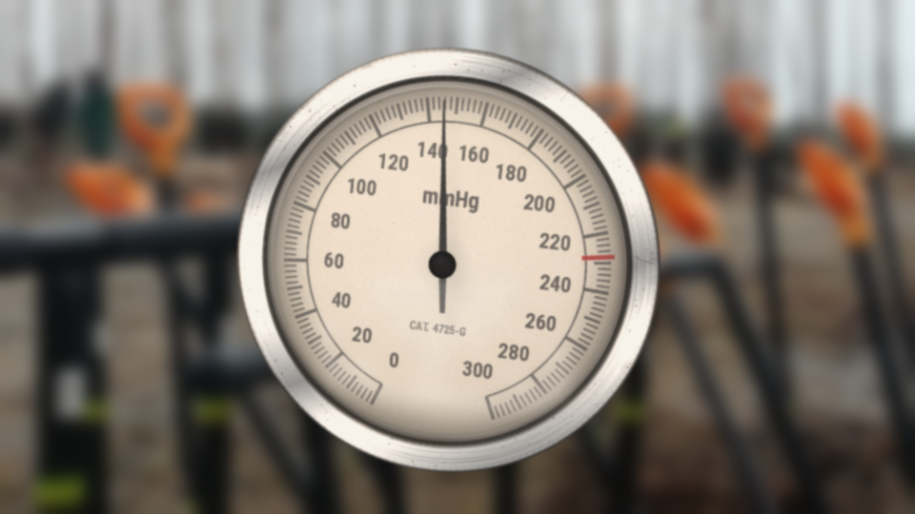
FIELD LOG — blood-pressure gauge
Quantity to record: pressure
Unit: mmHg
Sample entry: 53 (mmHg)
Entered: 146 (mmHg)
